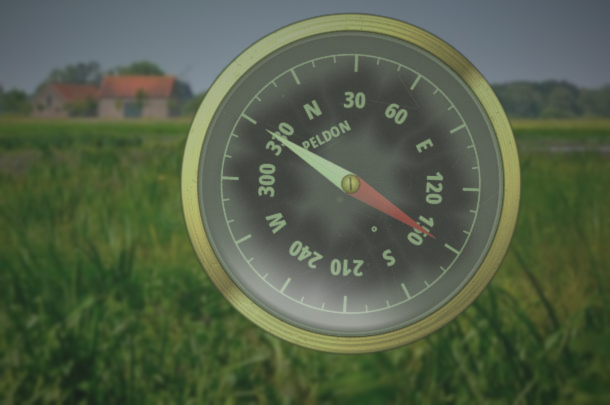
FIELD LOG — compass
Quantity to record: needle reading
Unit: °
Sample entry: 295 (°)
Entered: 150 (°)
